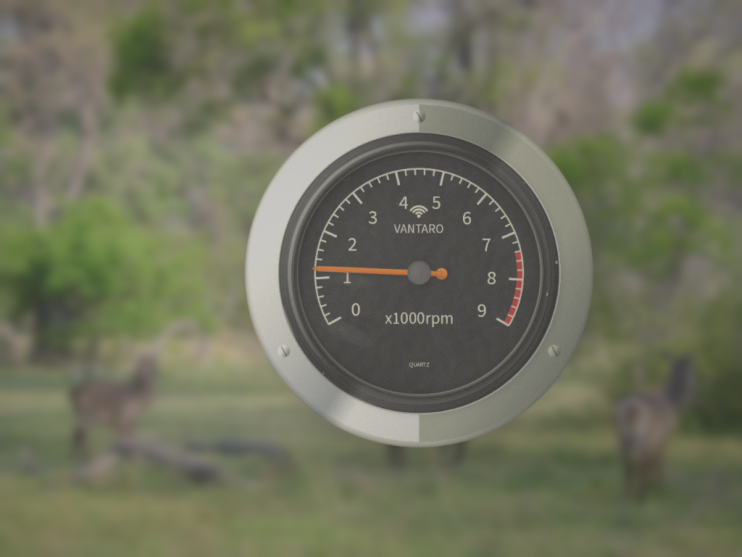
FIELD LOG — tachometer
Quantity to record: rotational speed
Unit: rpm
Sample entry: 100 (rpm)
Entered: 1200 (rpm)
